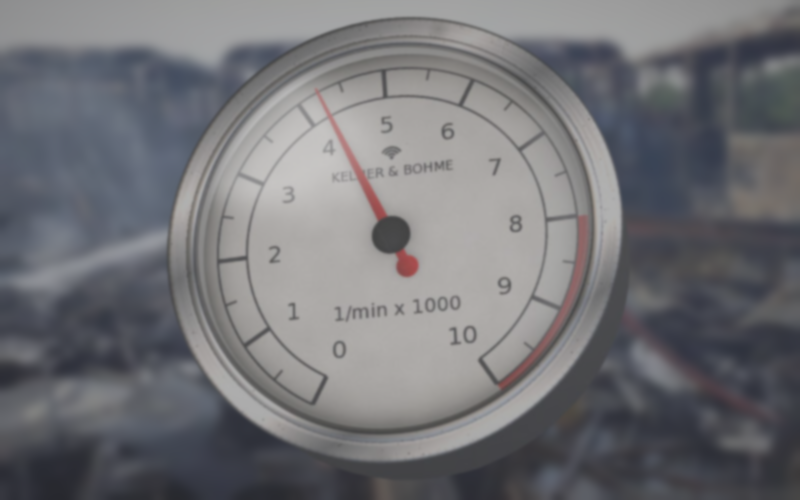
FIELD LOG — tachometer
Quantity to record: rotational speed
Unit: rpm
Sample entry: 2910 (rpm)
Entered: 4250 (rpm)
